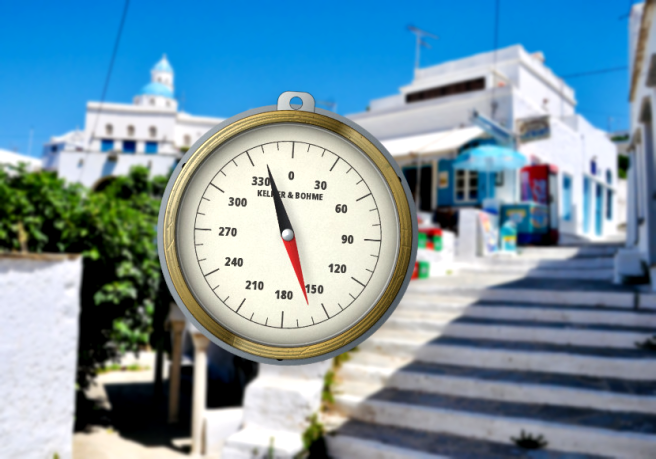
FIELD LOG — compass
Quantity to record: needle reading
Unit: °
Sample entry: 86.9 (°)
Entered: 160 (°)
